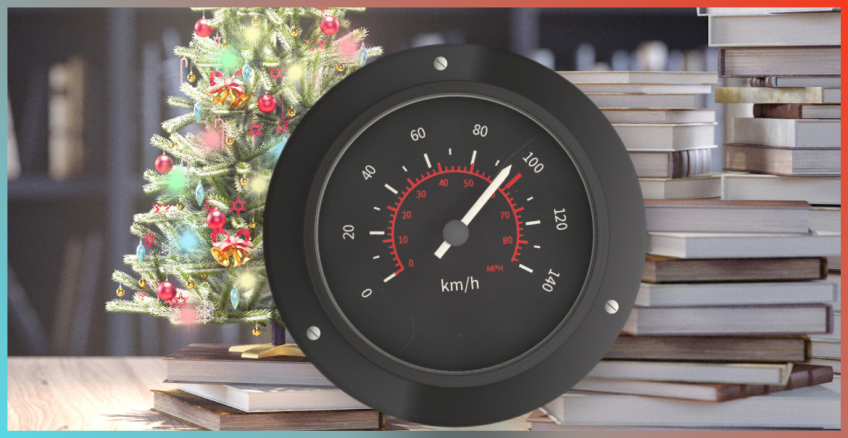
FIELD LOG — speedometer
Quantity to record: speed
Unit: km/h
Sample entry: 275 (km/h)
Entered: 95 (km/h)
